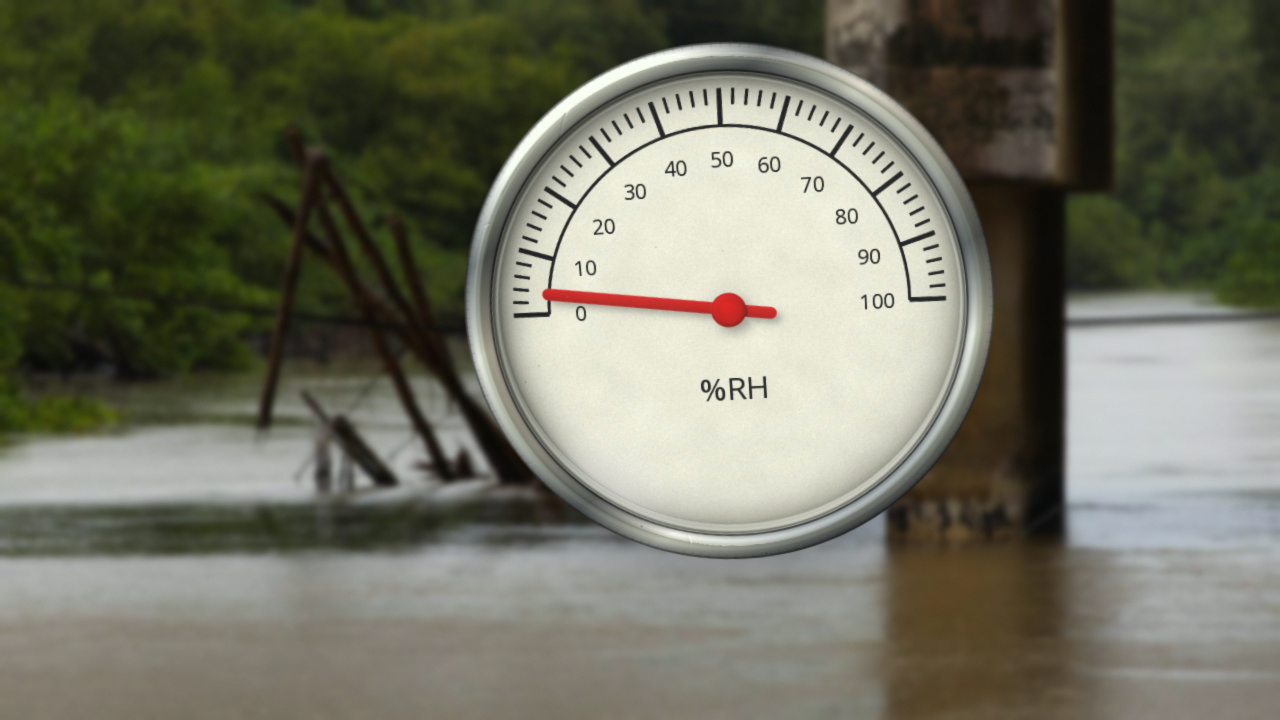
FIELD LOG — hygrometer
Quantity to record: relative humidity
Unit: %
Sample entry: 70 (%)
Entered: 4 (%)
